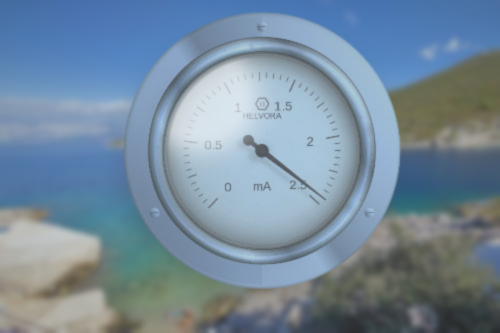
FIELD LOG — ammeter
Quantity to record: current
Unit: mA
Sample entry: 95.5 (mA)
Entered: 2.45 (mA)
